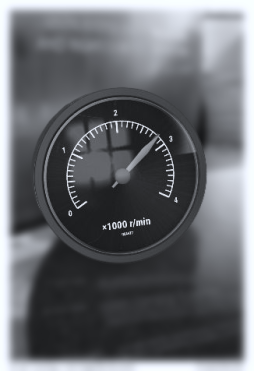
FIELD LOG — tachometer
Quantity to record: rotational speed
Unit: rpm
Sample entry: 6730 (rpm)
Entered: 2800 (rpm)
